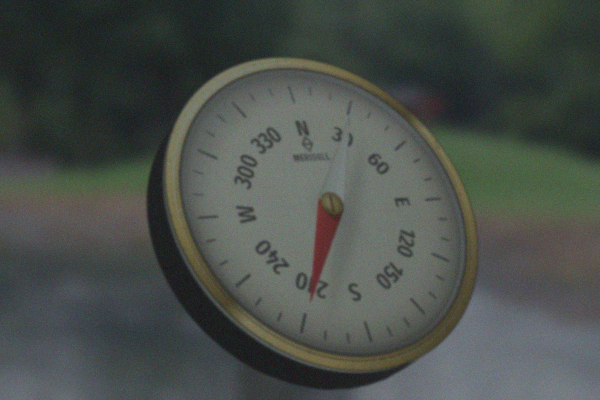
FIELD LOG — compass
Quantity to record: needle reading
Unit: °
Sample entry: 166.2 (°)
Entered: 210 (°)
